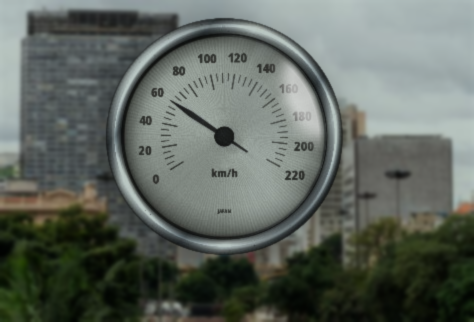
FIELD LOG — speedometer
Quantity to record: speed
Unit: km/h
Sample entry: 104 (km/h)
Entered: 60 (km/h)
